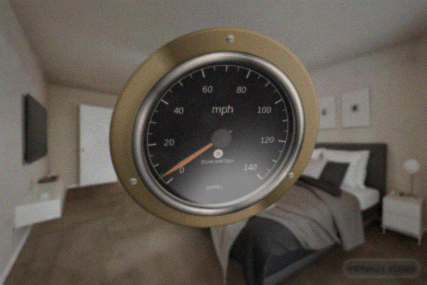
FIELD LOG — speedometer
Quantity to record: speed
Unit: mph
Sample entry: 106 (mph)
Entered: 5 (mph)
